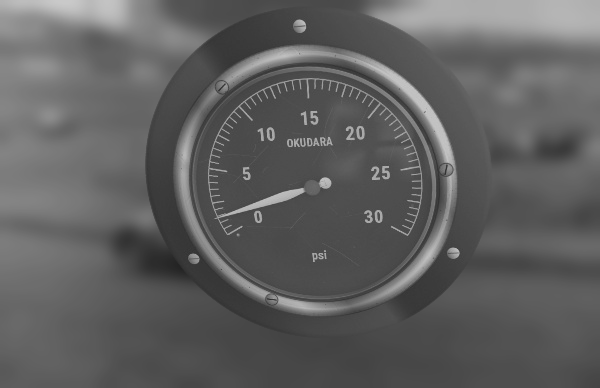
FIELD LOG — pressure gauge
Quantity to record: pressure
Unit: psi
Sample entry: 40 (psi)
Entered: 1.5 (psi)
